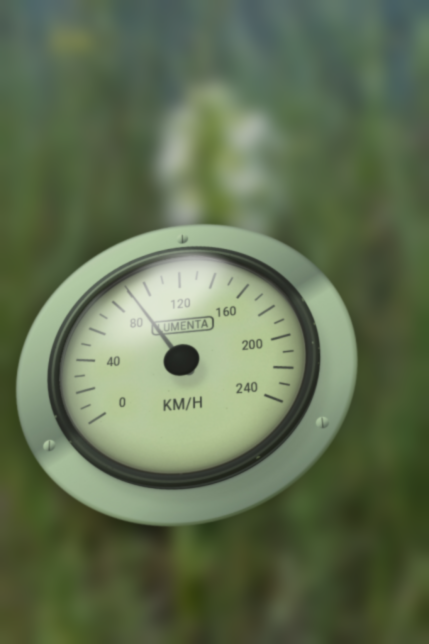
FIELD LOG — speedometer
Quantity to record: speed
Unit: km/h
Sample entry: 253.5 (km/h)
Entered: 90 (km/h)
